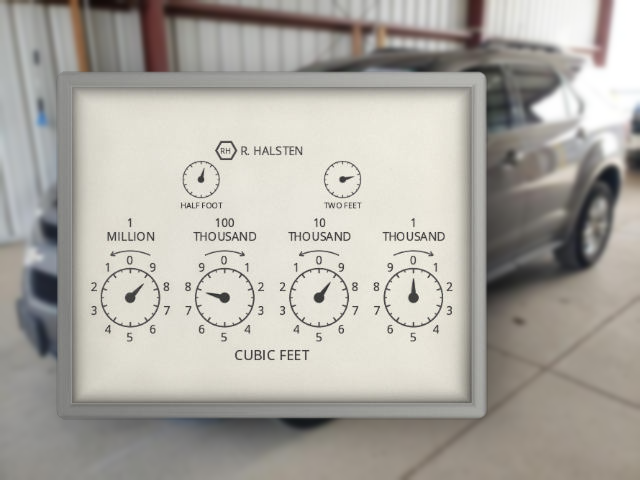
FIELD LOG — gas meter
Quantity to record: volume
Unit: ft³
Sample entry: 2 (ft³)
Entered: 879000 (ft³)
